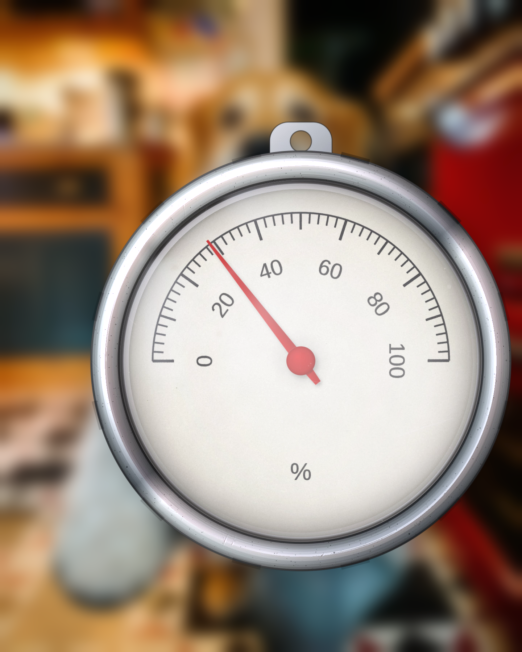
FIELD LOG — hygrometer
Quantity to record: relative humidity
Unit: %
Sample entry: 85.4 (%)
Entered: 29 (%)
